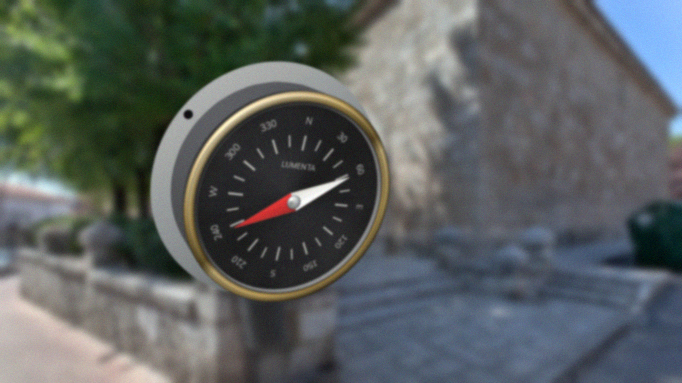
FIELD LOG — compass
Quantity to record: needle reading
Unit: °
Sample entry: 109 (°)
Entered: 240 (°)
